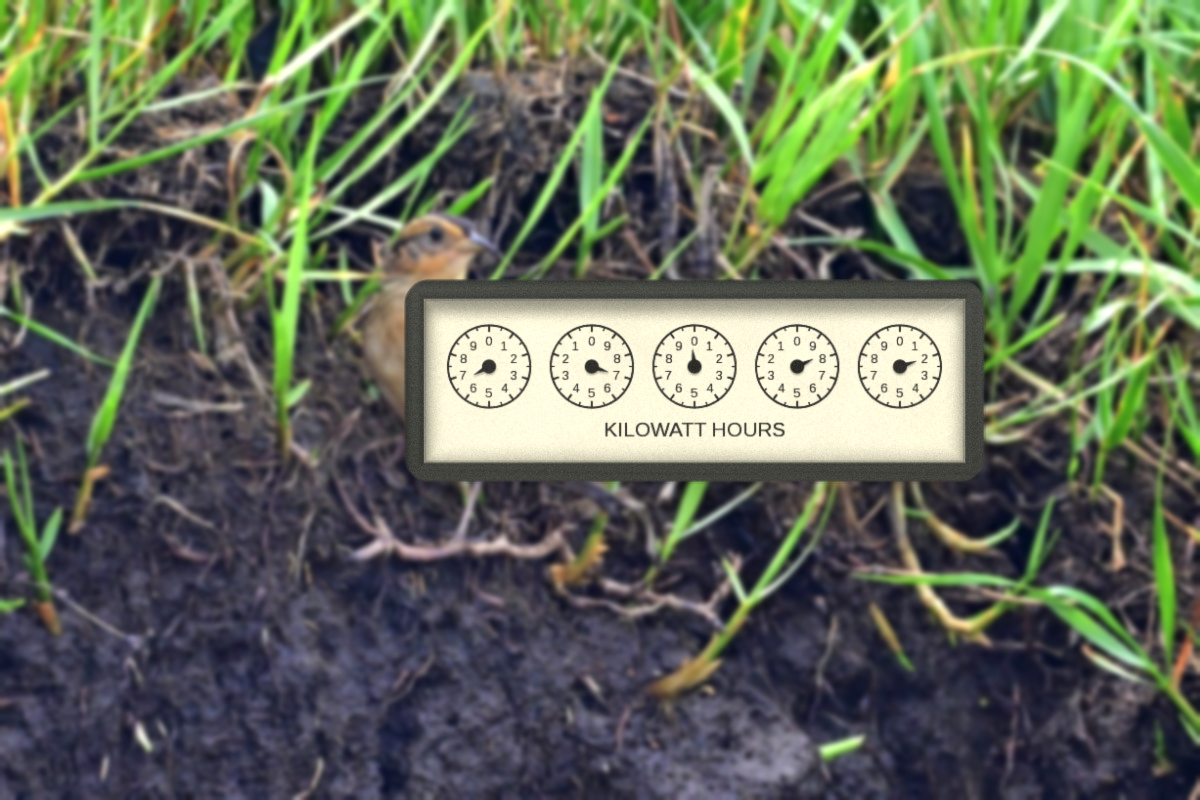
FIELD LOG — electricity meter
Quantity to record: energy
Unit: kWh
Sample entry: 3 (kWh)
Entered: 66982 (kWh)
